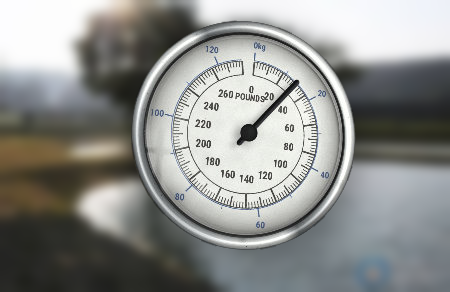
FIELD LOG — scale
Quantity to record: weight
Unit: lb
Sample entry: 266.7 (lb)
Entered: 30 (lb)
